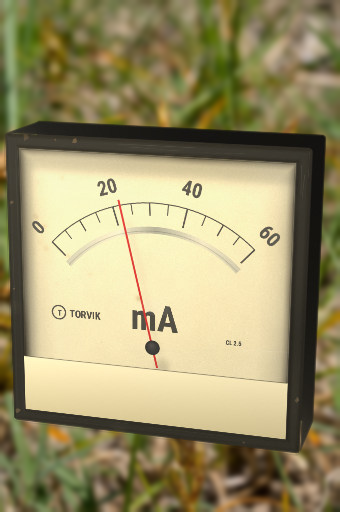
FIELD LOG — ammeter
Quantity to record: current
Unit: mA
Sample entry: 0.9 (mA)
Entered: 22.5 (mA)
